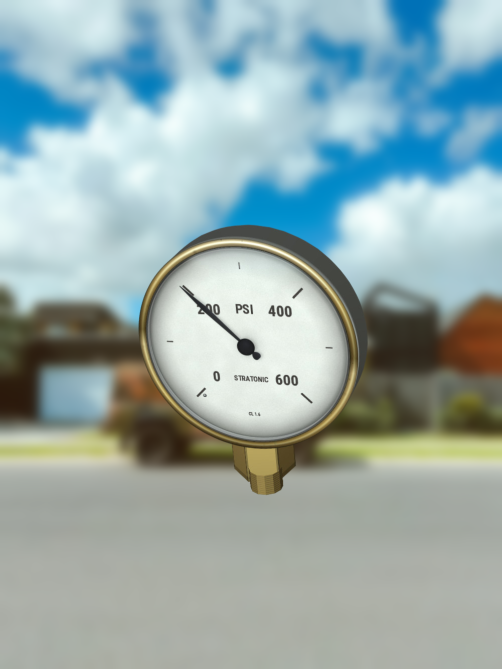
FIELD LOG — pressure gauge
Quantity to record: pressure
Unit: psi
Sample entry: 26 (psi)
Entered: 200 (psi)
